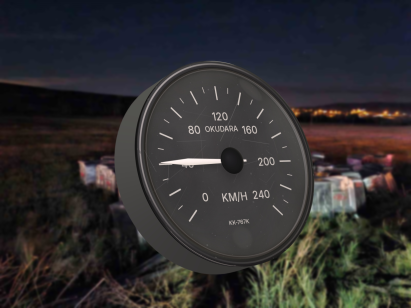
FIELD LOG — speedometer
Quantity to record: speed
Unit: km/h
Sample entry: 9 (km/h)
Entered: 40 (km/h)
